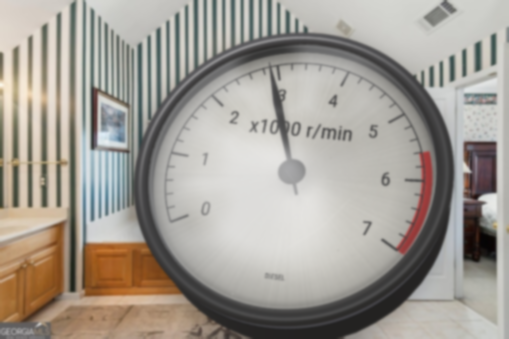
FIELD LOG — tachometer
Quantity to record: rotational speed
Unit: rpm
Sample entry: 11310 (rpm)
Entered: 2900 (rpm)
